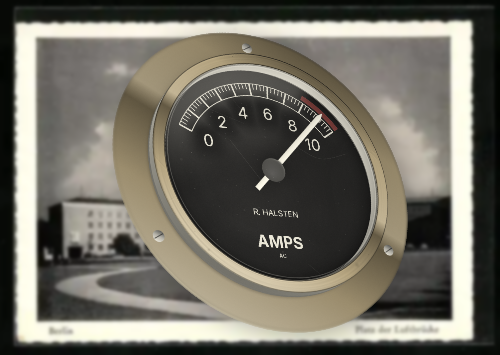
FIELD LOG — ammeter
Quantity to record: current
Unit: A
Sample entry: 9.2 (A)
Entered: 9 (A)
